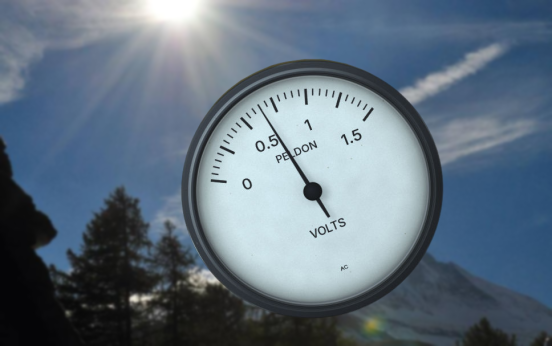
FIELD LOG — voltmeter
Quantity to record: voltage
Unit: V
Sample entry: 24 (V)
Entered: 0.65 (V)
